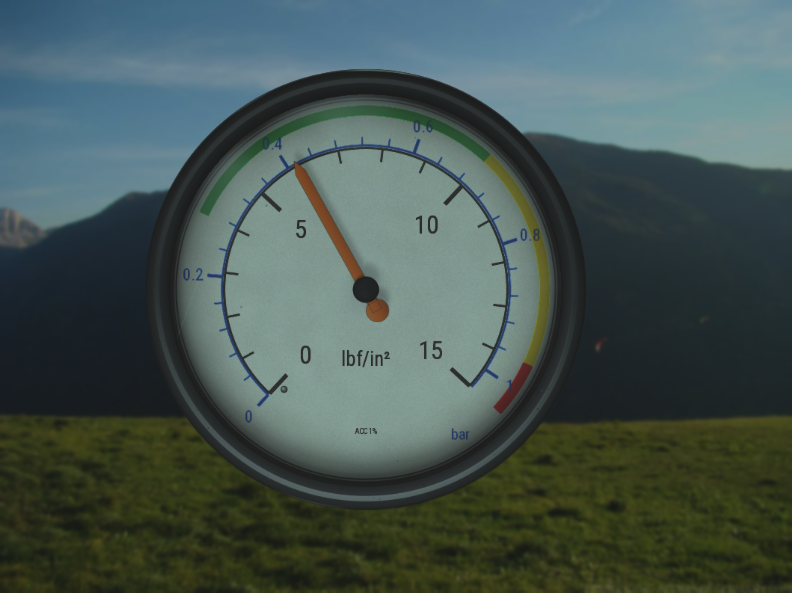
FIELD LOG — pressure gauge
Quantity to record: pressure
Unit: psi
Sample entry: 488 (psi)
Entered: 6 (psi)
